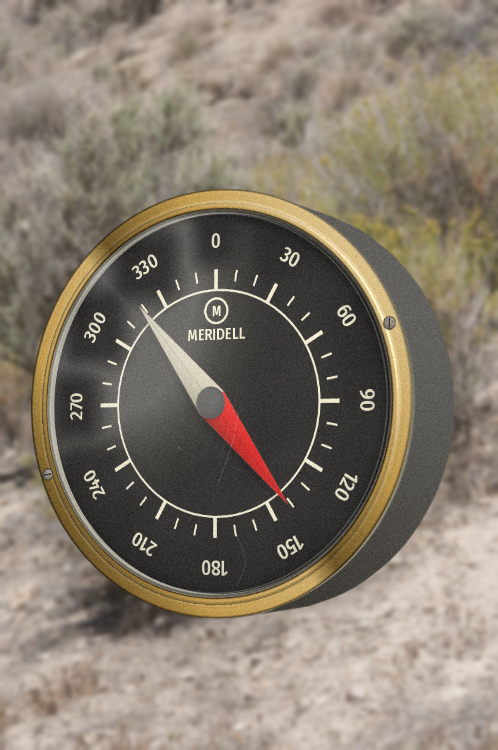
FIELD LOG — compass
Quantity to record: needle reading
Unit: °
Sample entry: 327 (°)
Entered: 140 (°)
